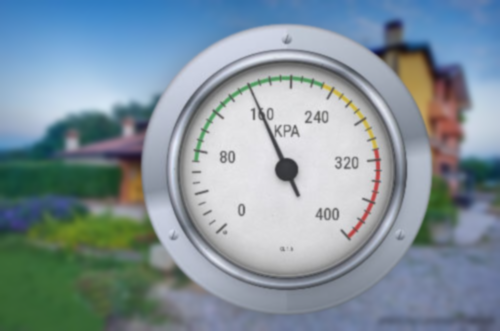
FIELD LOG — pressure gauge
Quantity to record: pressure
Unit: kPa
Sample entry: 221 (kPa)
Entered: 160 (kPa)
